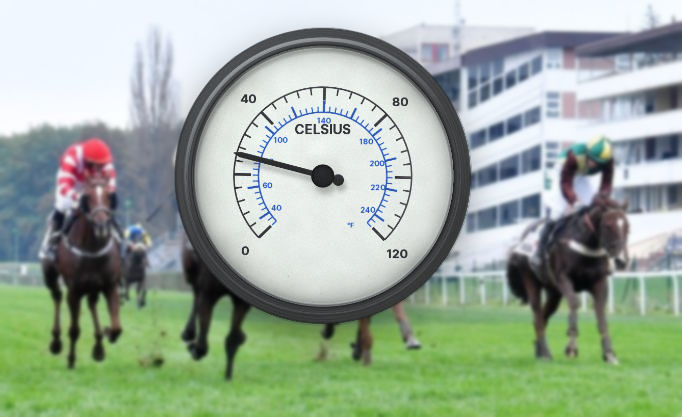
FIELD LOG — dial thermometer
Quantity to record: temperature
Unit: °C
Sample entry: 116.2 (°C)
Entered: 26 (°C)
